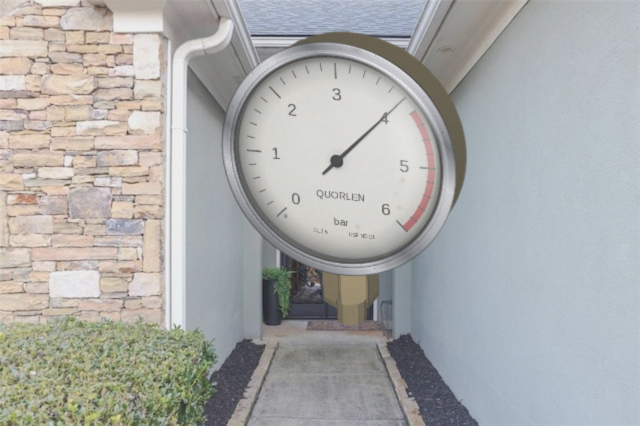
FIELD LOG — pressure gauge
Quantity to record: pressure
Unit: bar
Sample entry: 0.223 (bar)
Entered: 4 (bar)
